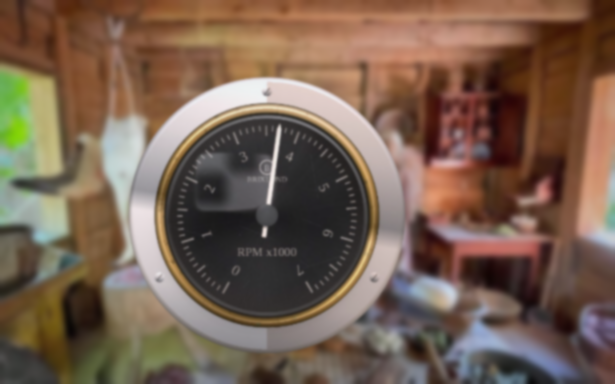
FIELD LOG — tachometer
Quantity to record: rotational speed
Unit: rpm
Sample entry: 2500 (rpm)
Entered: 3700 (rpm)
